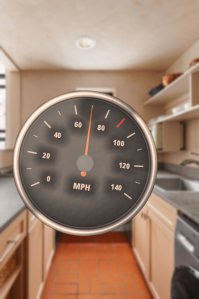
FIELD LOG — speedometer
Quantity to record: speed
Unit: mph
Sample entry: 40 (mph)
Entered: 70 (mph)
